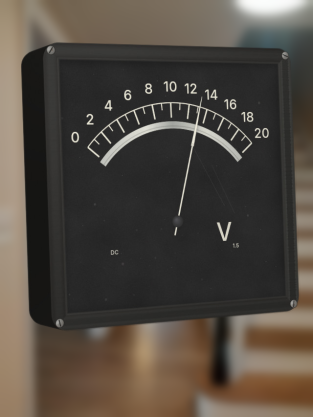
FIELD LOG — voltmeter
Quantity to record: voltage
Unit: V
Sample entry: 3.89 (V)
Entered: 13 (V)
